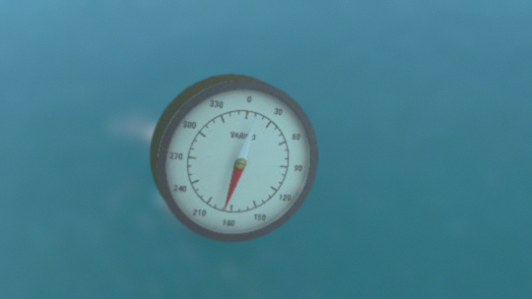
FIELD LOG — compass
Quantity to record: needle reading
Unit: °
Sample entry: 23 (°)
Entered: 190 (°)
